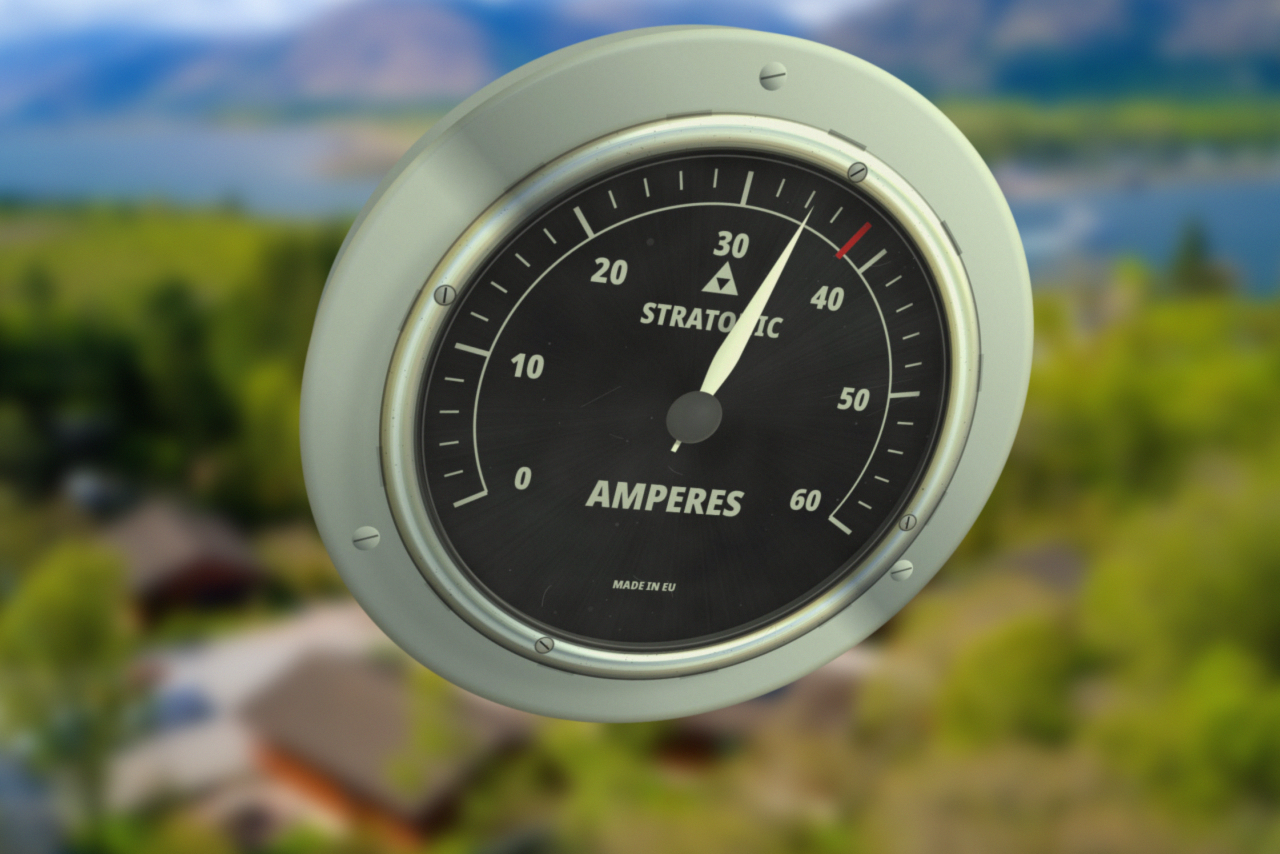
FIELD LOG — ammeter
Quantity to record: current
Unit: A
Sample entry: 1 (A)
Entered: 34 (A)
